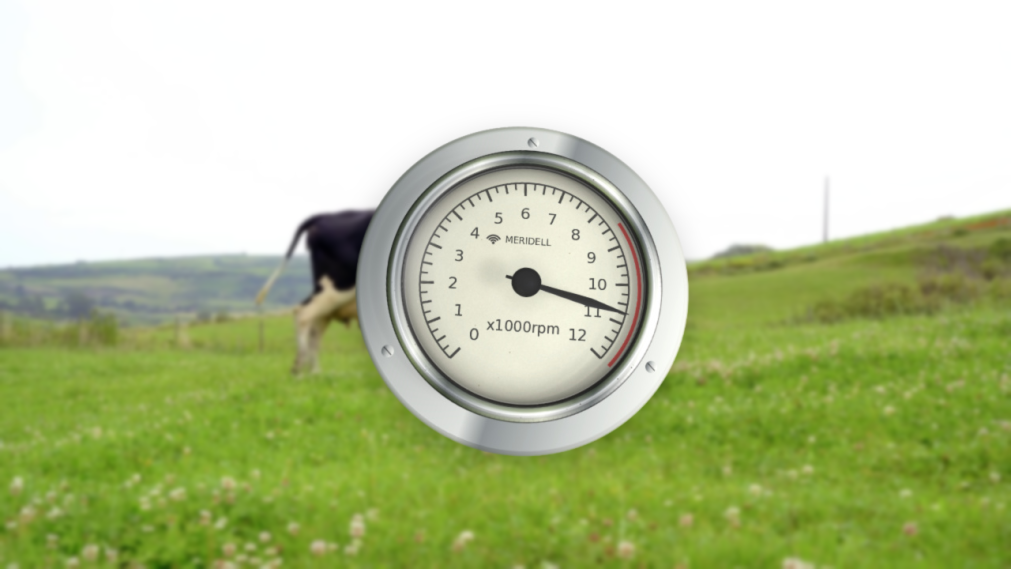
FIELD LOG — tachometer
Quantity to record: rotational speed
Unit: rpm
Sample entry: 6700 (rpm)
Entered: 10750 (rpm)
